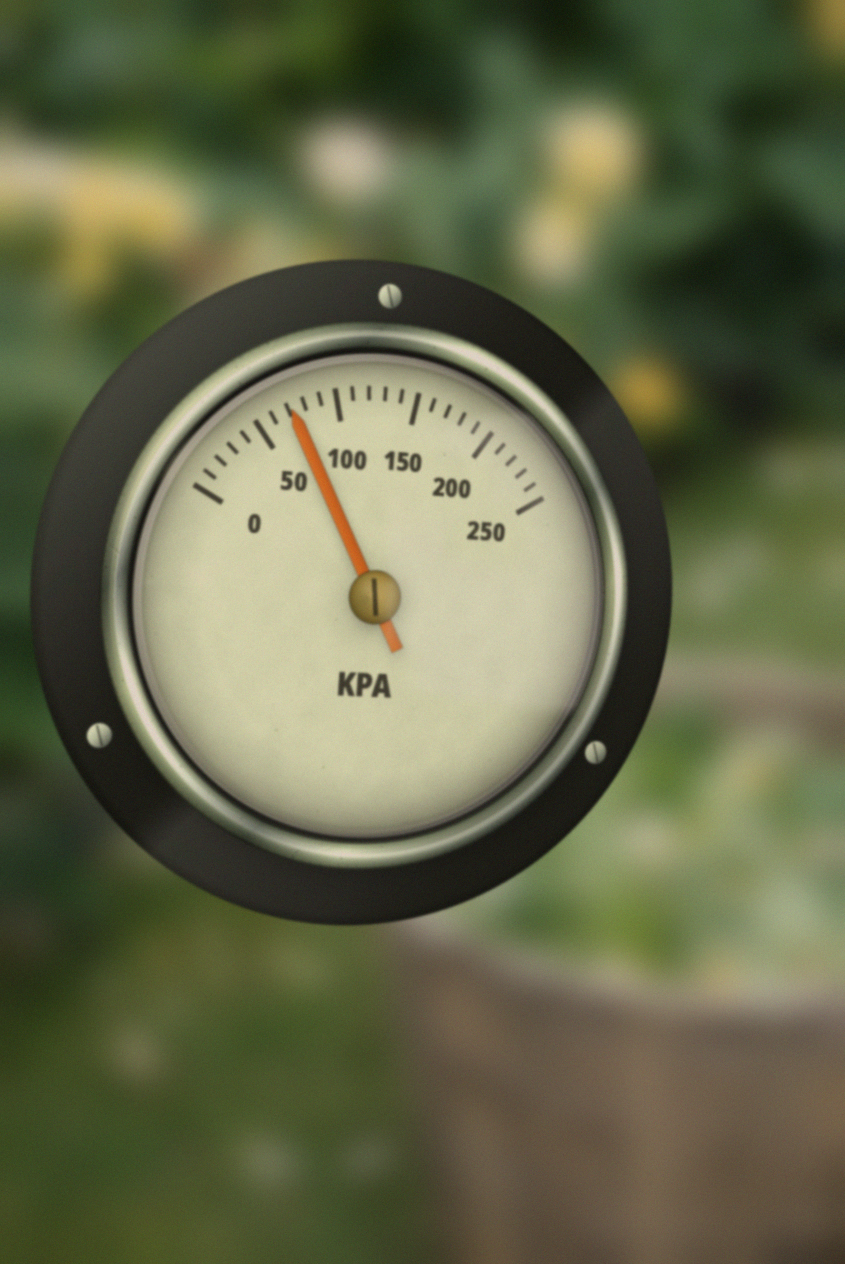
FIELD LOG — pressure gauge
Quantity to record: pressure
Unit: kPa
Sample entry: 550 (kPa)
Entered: 70 (kPa)
